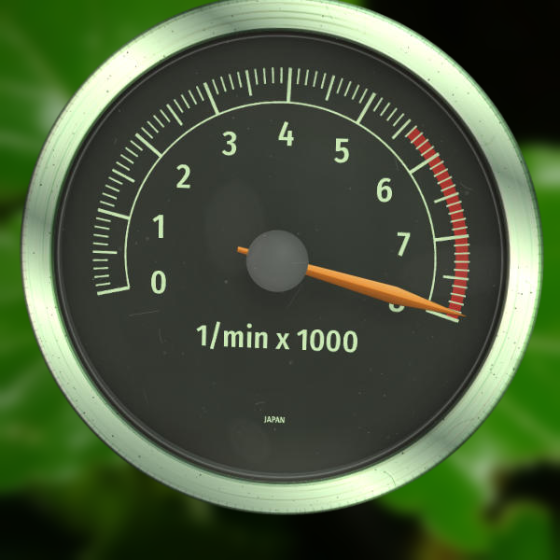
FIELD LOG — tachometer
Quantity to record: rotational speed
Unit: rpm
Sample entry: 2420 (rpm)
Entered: 7900 (rpm)
